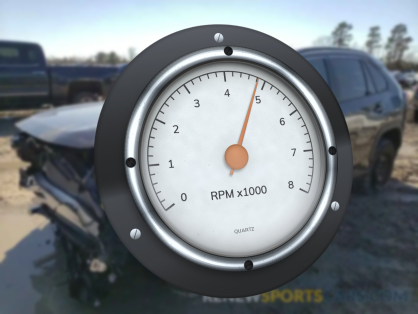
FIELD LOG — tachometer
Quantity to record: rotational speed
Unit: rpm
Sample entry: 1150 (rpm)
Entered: 4800 (rpm)
